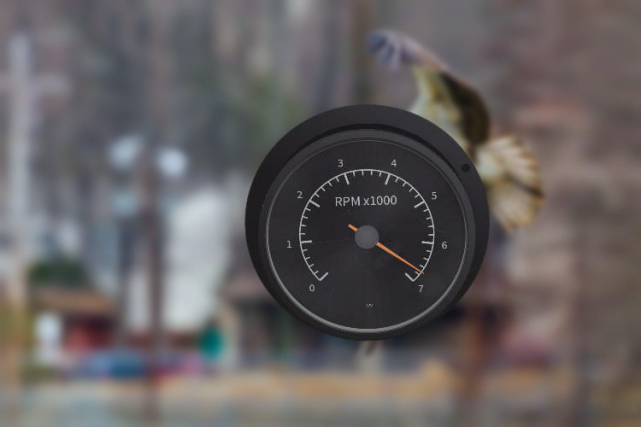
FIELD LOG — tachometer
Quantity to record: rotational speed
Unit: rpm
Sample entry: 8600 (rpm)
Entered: 6700 (rpm)
